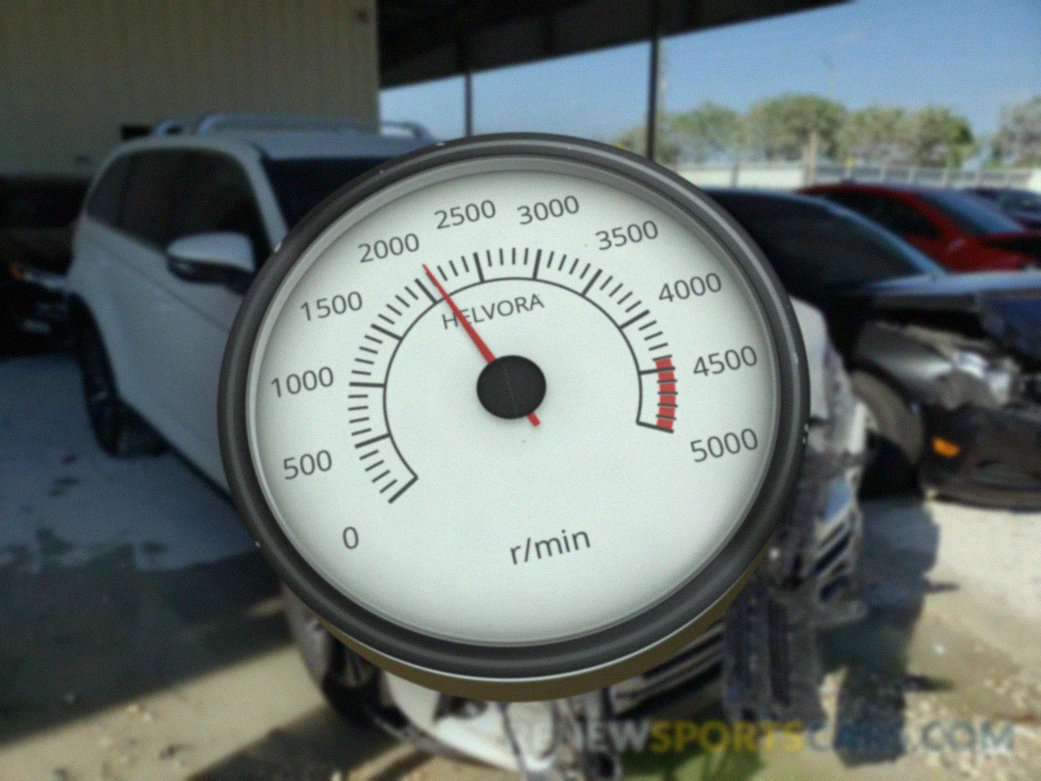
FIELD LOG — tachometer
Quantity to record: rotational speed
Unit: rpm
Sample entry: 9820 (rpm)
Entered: 2100 (rpm)
